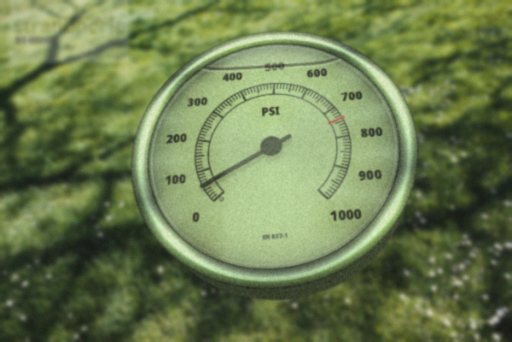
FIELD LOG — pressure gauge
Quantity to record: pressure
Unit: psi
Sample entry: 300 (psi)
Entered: 50 (psi)
